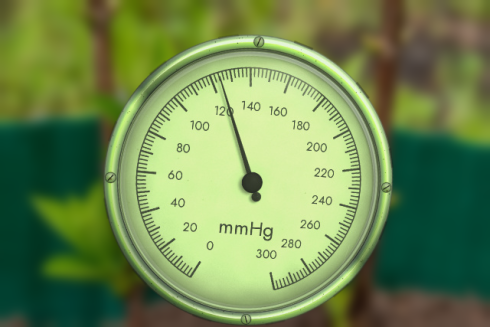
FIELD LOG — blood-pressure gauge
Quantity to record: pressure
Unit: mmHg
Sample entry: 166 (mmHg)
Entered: 124 (mmHg)
